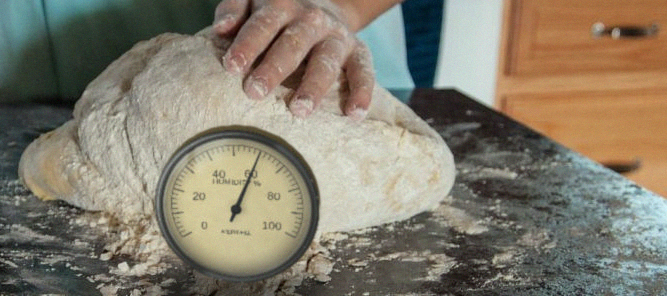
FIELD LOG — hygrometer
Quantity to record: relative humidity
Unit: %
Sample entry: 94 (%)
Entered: 60 (%)
